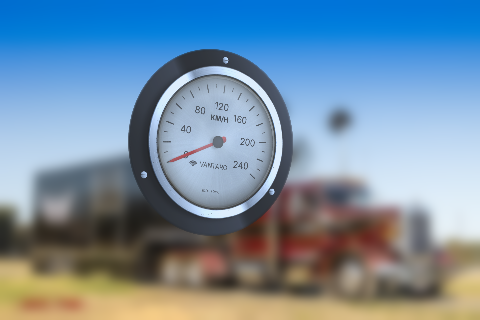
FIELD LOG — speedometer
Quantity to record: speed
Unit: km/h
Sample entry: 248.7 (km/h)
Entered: 0 (km/h)
